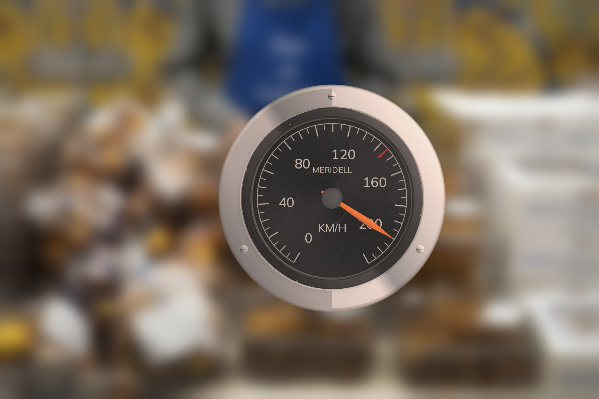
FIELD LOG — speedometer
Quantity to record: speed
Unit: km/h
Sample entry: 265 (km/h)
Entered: 200 (km/h)
